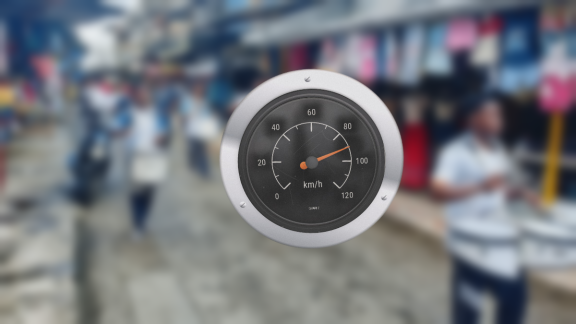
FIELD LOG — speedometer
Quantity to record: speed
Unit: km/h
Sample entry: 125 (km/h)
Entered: 90 (km/h)
